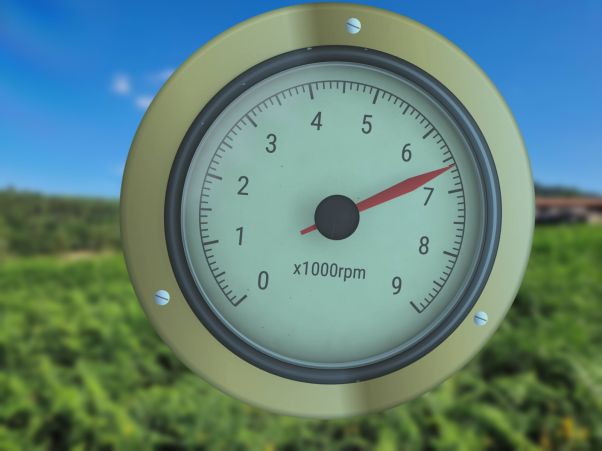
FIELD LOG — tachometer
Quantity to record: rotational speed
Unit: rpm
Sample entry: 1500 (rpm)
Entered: 6600 (rpm)
